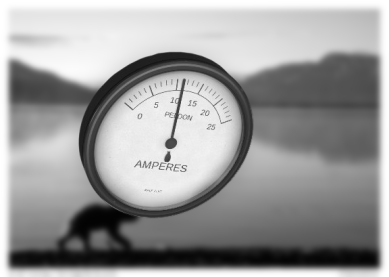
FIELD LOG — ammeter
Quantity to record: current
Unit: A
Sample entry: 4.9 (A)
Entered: 11 (A)
